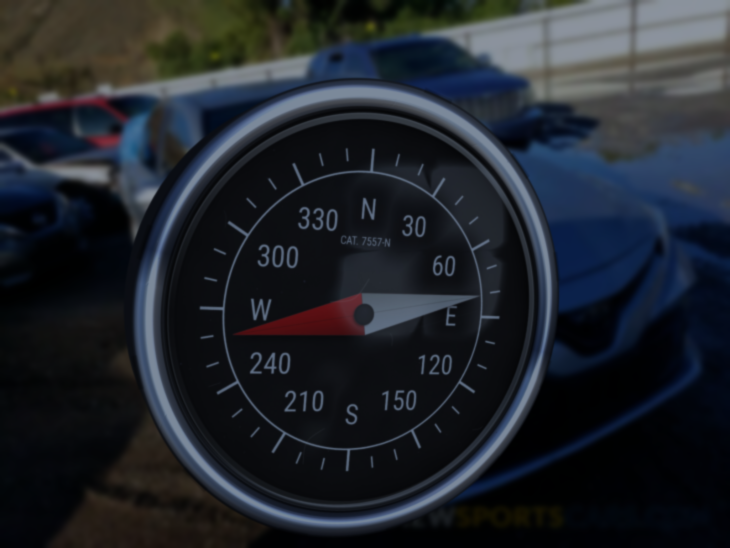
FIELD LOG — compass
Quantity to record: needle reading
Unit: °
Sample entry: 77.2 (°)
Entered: 260 (°)
